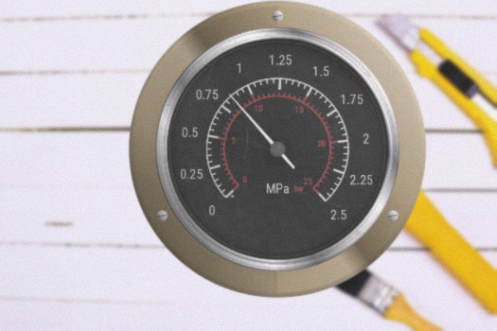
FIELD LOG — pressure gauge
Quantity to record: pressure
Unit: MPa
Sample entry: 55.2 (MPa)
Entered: 0.85 (MPa)
